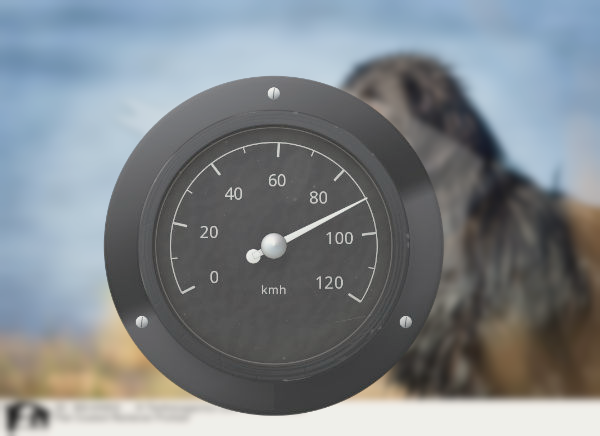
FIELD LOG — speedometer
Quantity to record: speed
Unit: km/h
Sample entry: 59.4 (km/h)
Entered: 90 (km/h)
